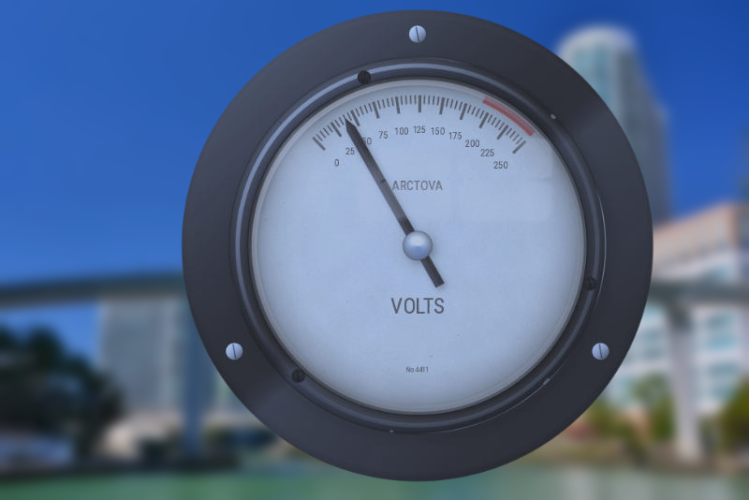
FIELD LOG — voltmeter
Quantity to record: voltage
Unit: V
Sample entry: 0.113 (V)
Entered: 40 (V)
